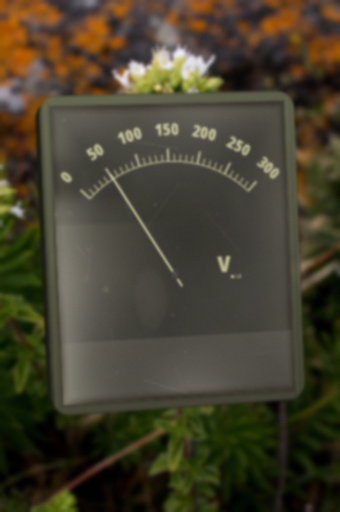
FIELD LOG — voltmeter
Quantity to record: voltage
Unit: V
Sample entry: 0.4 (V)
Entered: 50 (V)
